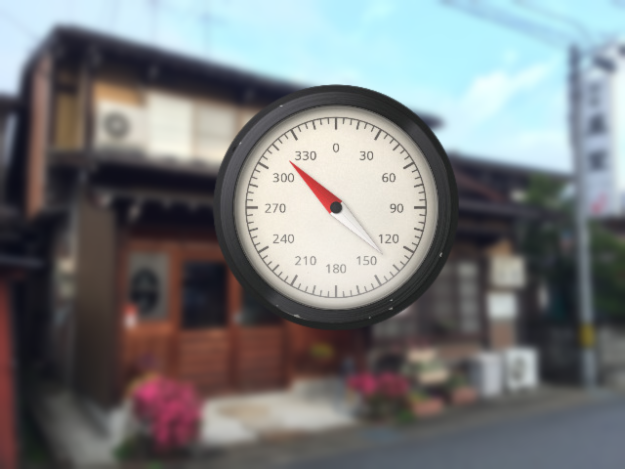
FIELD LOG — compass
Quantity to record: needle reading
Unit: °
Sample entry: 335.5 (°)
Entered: 315 (°)
